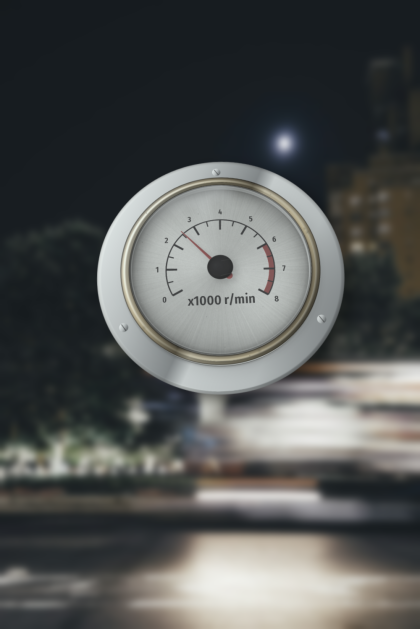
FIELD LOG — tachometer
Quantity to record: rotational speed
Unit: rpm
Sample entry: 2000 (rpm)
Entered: 2500 (rpm)
